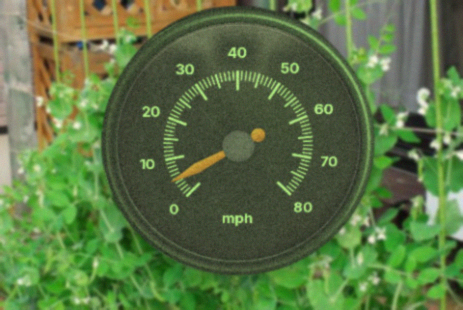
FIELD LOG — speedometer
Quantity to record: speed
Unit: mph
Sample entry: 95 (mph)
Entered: 5 (mph)
